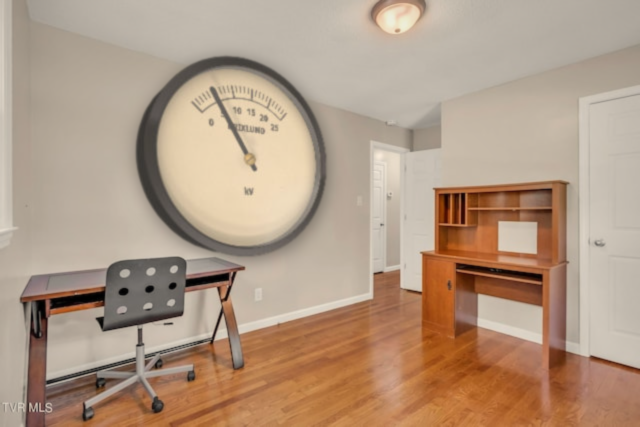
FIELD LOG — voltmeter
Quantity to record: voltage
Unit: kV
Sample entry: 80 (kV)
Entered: 5 (kV)
